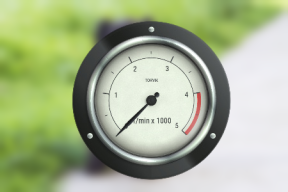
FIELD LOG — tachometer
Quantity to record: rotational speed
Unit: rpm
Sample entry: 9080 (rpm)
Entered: 0 (rpm)
